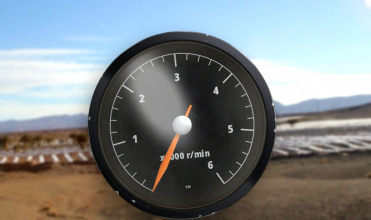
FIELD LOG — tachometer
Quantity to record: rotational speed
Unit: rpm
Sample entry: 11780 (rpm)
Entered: 0 (rpm)
